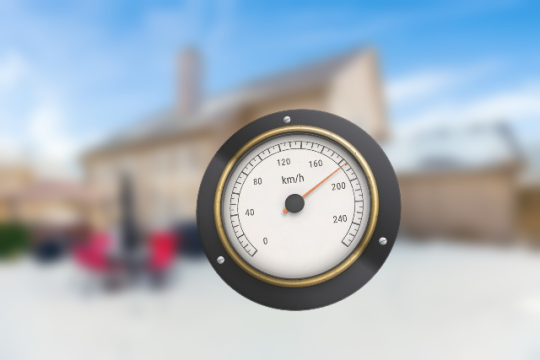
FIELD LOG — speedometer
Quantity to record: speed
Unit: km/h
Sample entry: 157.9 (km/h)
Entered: 185 (km/h)
